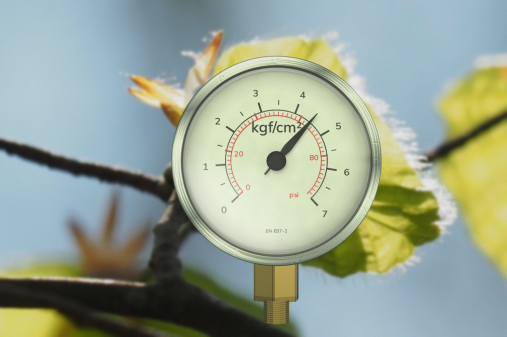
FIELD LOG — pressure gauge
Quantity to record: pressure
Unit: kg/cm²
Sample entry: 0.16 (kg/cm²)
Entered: 4.5 (kg/cm²)
